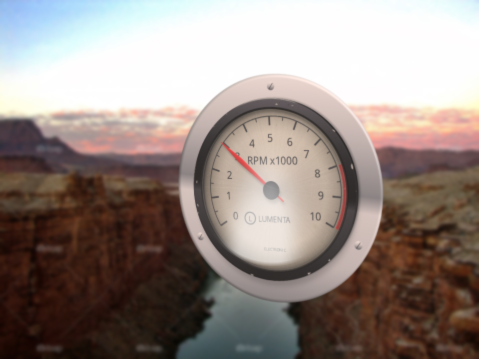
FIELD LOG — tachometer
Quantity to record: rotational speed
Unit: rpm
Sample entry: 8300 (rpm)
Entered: 3000 (rpm)
